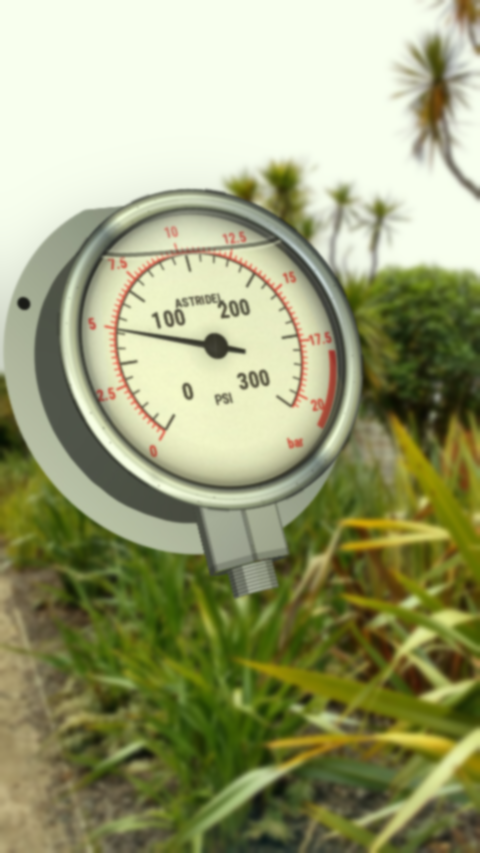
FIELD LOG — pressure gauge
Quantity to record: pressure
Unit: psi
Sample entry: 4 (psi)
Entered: 70 (psi)
